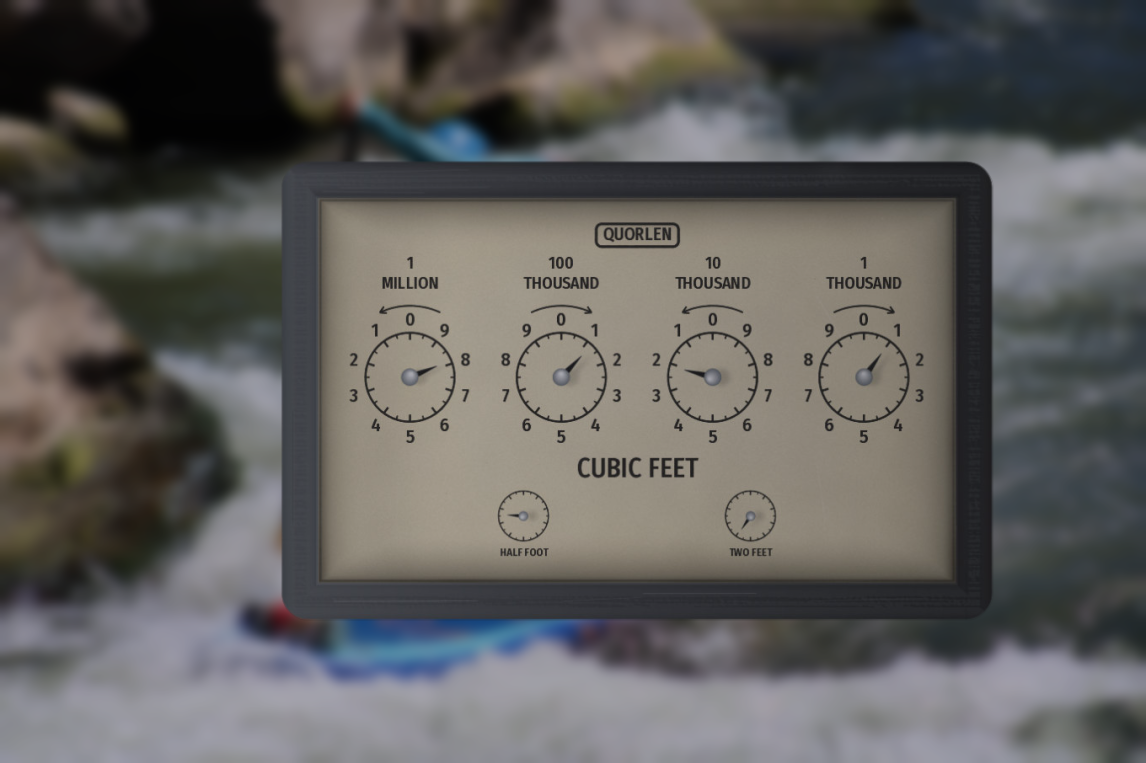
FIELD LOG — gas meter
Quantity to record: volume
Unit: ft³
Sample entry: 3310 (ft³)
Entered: 812100 (ft³)
